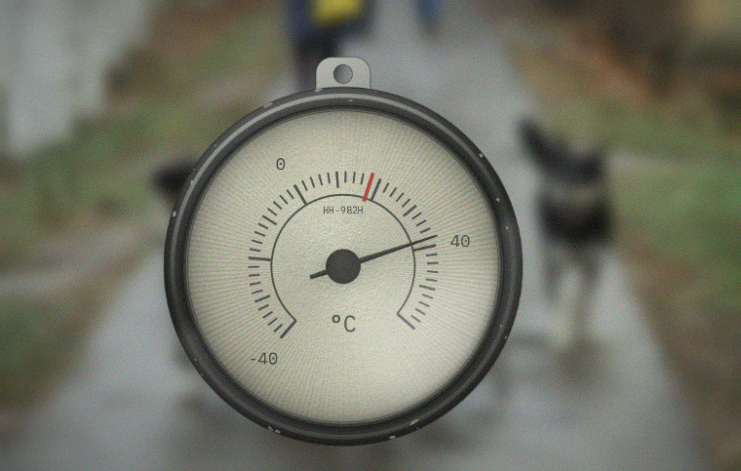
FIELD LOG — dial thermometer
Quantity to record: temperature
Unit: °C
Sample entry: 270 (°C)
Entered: 38 (°C)
